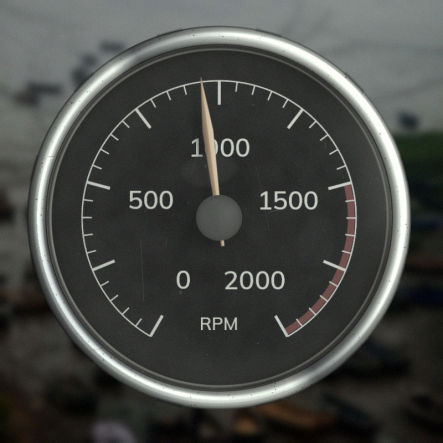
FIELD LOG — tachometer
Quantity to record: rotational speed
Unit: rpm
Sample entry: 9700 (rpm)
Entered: 950 (rpm)
